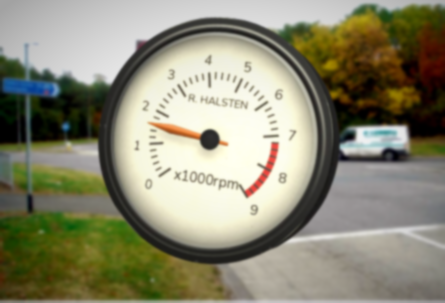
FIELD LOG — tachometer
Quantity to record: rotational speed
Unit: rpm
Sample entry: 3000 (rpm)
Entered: 1600 (rpm)
